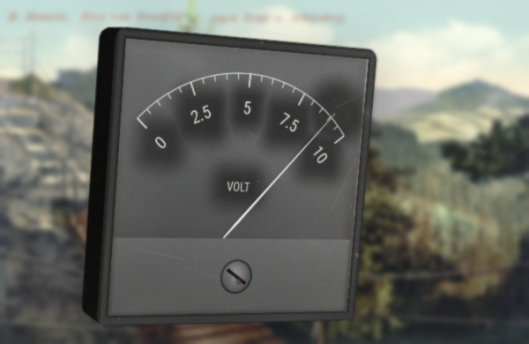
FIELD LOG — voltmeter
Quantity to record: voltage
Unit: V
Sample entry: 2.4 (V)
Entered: 9 (V)
